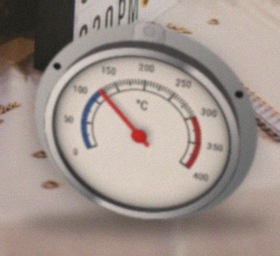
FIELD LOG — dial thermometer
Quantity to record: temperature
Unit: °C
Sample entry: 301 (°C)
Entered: 125 (°C)
